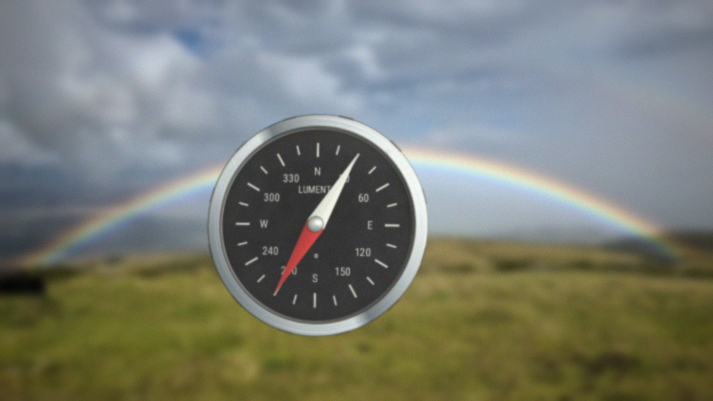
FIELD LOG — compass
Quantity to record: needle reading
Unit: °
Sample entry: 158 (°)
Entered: 210 (°)
